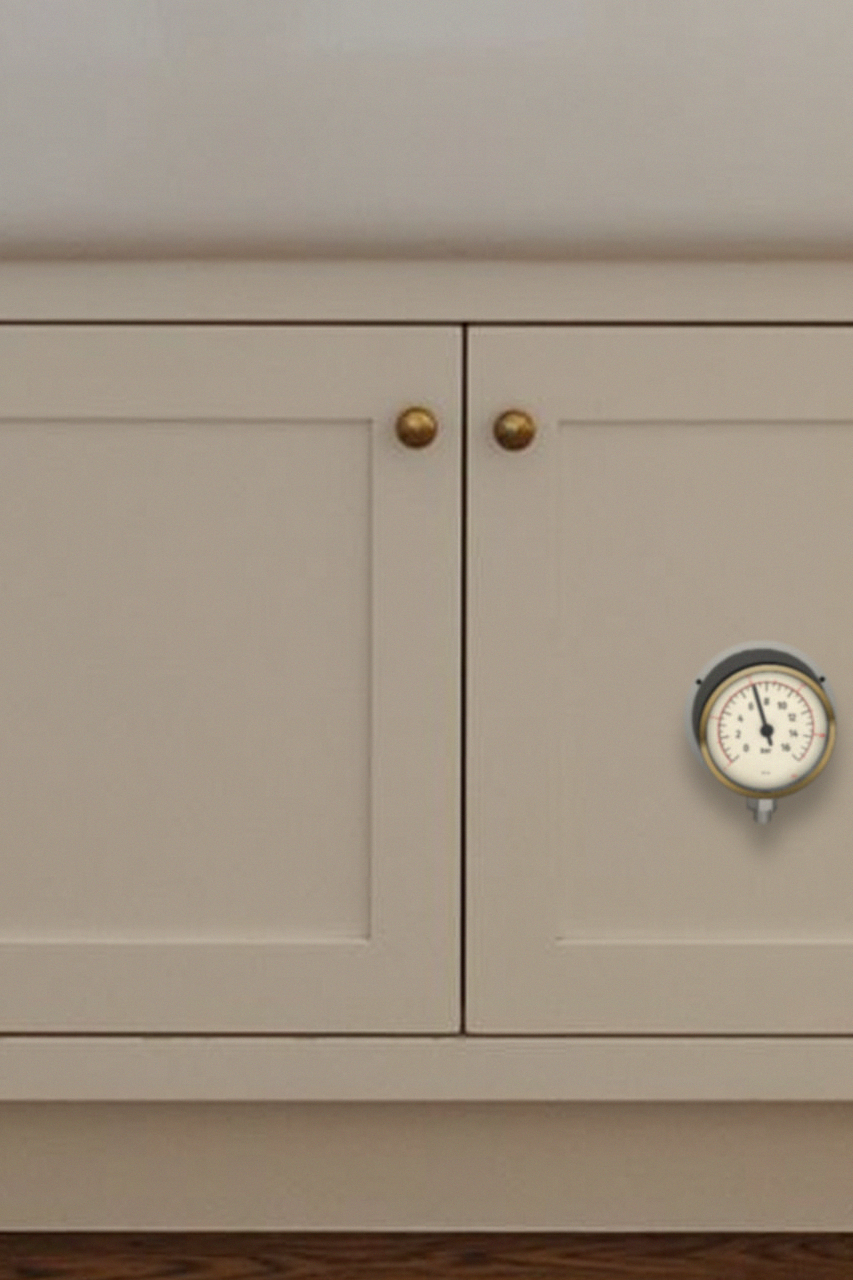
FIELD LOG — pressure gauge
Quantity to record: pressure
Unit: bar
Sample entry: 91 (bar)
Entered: 7 (bar)
